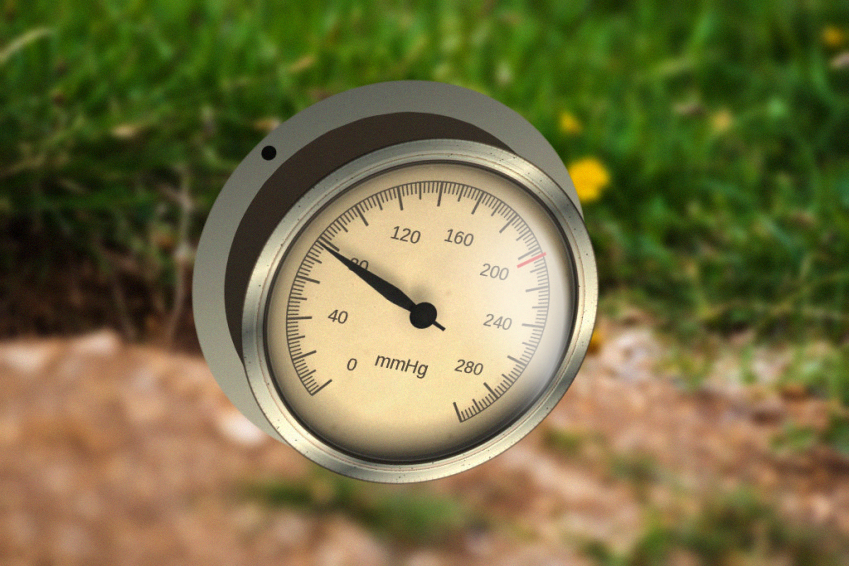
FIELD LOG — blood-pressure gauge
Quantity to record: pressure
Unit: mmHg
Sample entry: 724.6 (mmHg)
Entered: 78 (mmHg)
